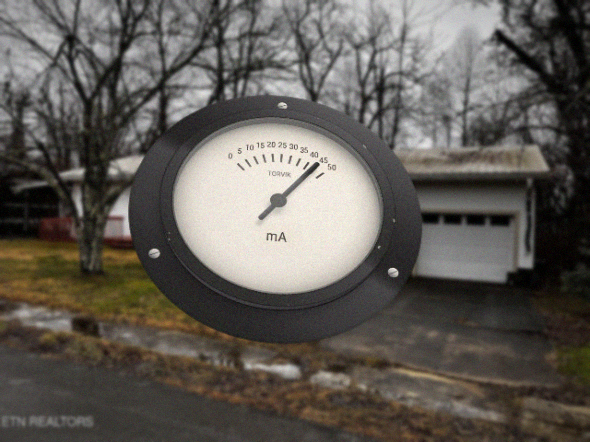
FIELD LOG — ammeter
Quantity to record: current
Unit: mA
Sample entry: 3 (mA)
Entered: 45 (mA)
